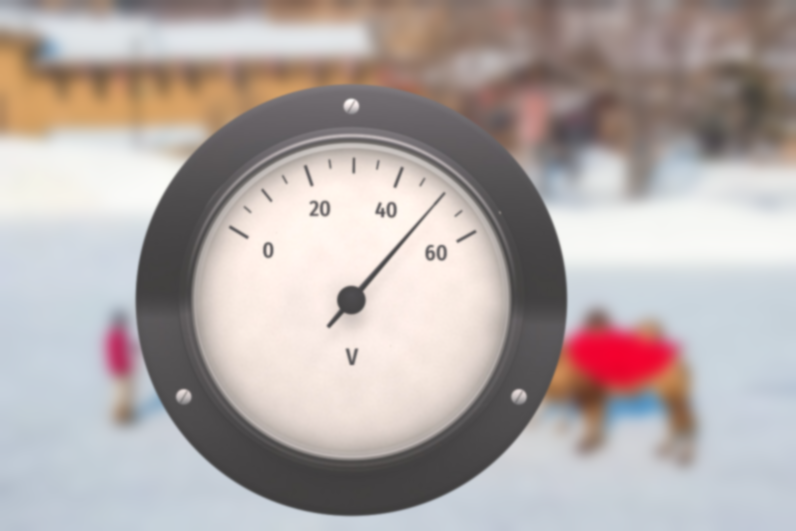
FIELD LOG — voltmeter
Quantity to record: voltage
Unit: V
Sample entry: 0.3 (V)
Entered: 50 (V)
